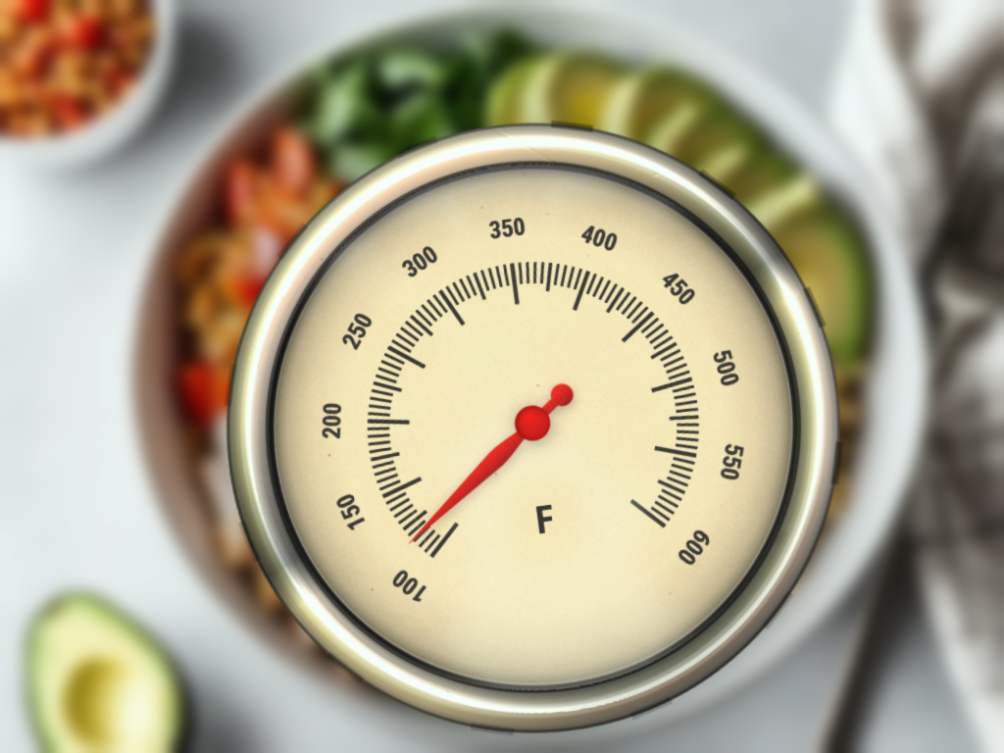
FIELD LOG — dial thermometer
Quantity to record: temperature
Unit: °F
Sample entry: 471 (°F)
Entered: 115 (°F)
